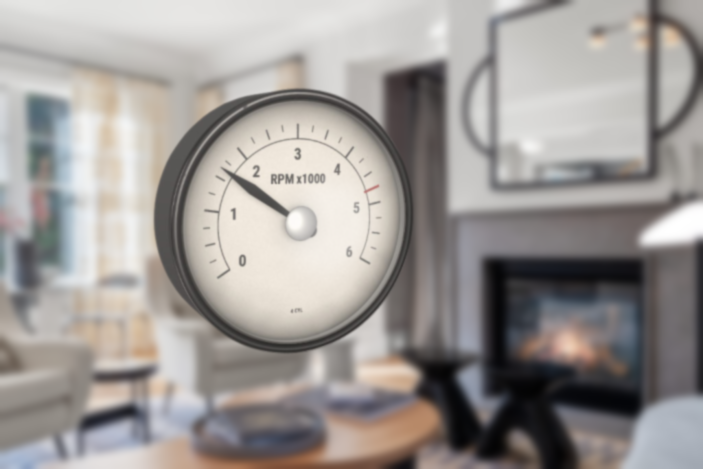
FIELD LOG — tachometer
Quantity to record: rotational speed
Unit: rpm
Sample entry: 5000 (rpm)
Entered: 1625 (rpm)
